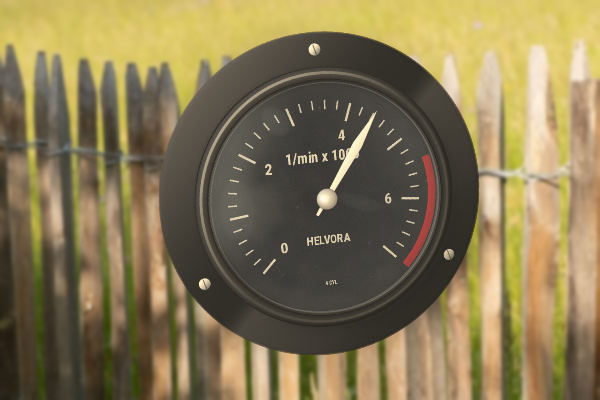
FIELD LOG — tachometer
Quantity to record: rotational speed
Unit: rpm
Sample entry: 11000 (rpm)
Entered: 4400 (rpm)
